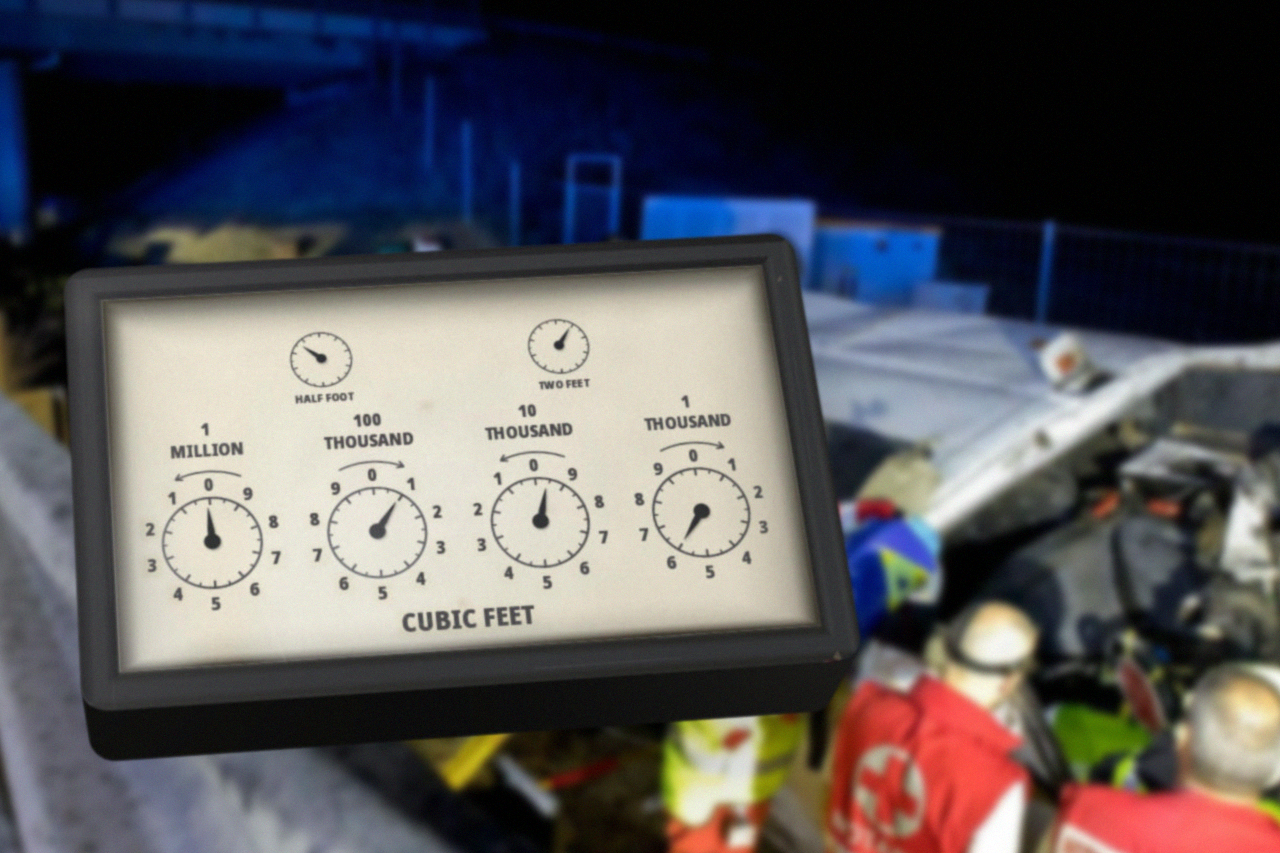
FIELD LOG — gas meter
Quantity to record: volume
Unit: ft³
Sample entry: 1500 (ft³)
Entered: 9600 (ft³)
